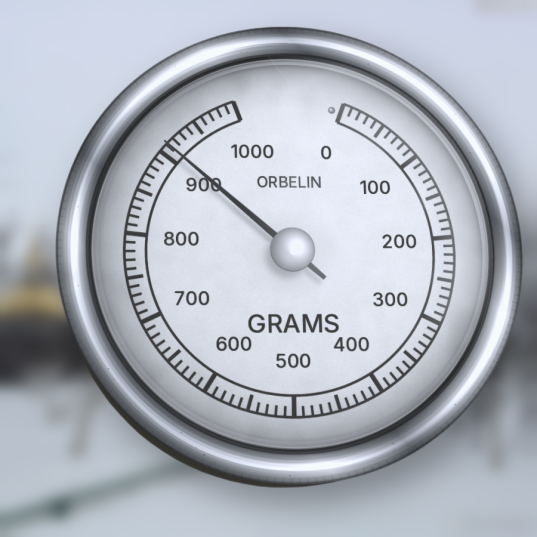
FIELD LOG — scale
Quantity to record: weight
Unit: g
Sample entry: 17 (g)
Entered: 910 (g)
